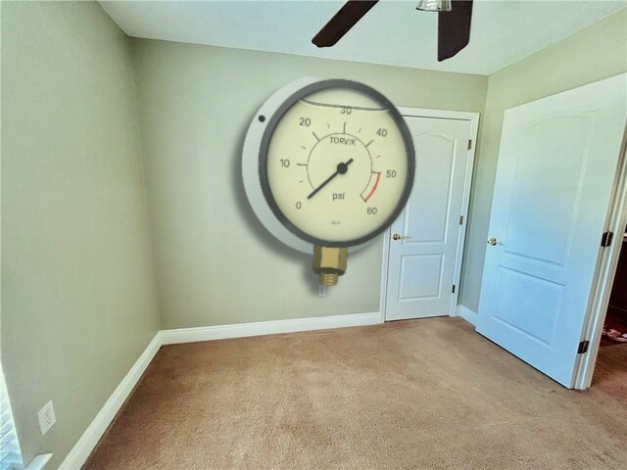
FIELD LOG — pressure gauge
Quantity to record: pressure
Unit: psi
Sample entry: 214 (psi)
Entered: 0 (psi)
